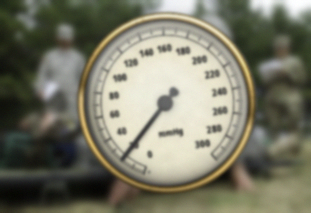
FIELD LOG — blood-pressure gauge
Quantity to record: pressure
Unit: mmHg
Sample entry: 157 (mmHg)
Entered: 20 (mmHg)
